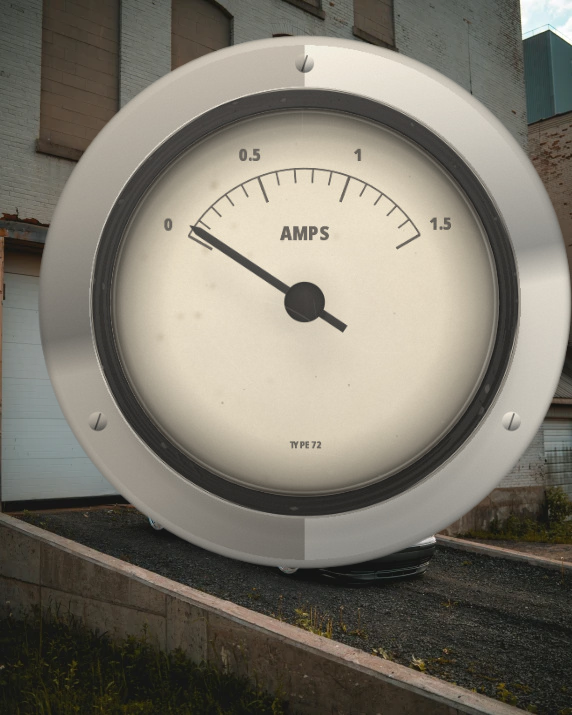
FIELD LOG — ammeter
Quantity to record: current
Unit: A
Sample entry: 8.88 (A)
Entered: 0.05 (A)
